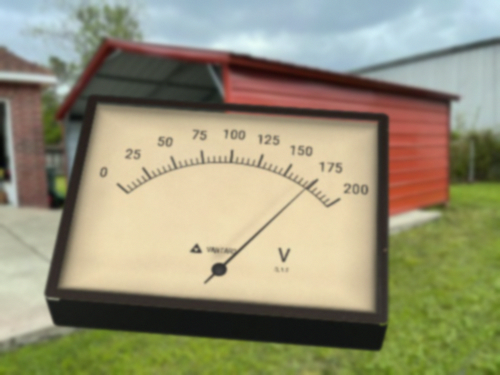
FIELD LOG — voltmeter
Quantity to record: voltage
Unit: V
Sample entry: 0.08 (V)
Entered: 175 (V)
